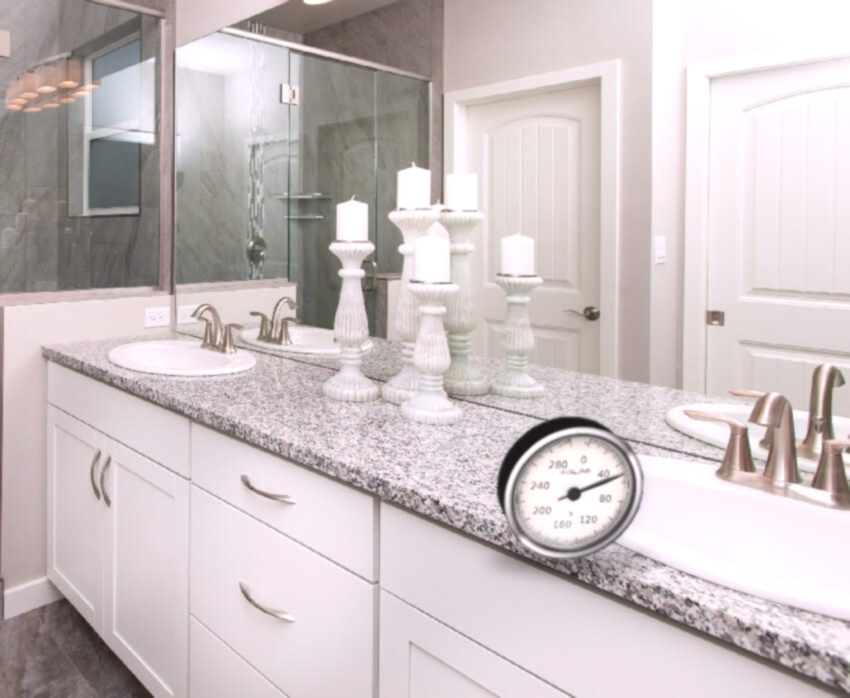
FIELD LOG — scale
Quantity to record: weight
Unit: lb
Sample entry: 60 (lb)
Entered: 50 (lb)
